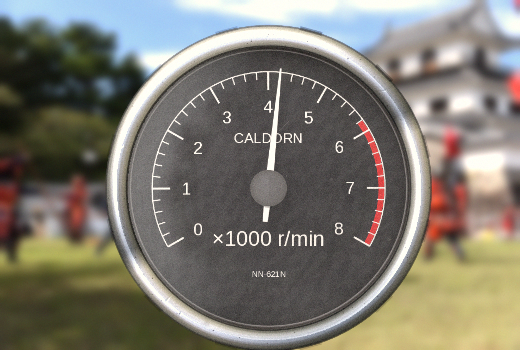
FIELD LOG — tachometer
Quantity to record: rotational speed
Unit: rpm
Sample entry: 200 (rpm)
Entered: 4200 (rpm)
